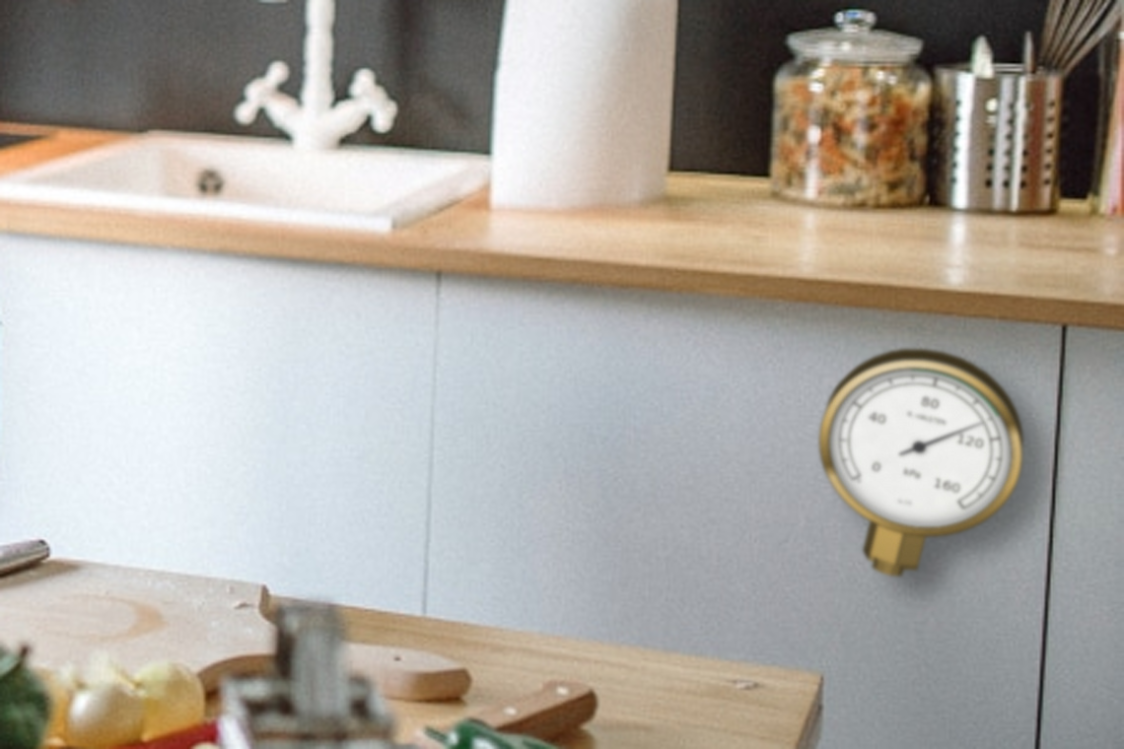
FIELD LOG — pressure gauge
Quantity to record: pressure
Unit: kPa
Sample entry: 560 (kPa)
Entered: 110 (kPa)
